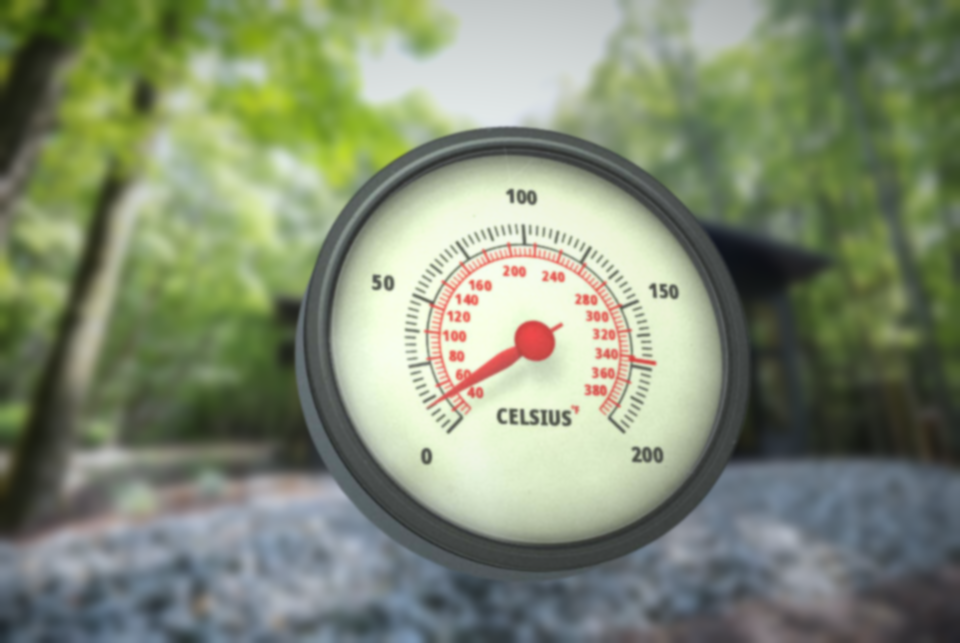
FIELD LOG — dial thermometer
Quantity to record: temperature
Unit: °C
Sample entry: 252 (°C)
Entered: 10 (°C)
